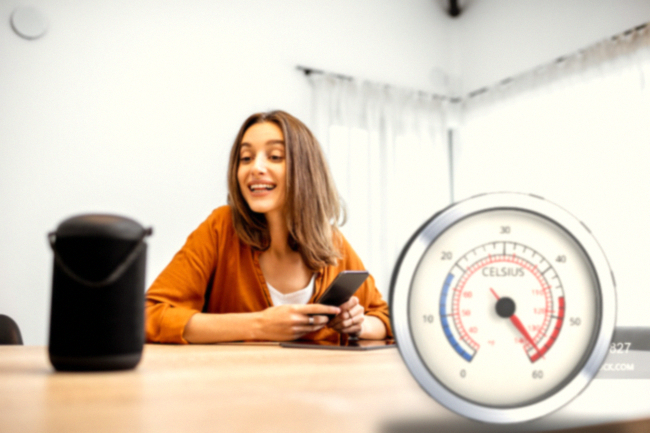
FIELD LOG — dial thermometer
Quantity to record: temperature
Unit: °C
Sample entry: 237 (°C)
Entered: 58 (°C)
